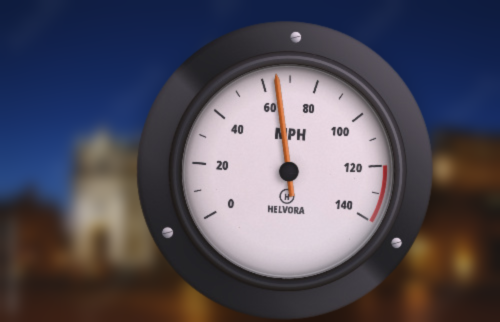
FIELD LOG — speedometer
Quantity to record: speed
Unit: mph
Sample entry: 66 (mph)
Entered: 65 (mph)
